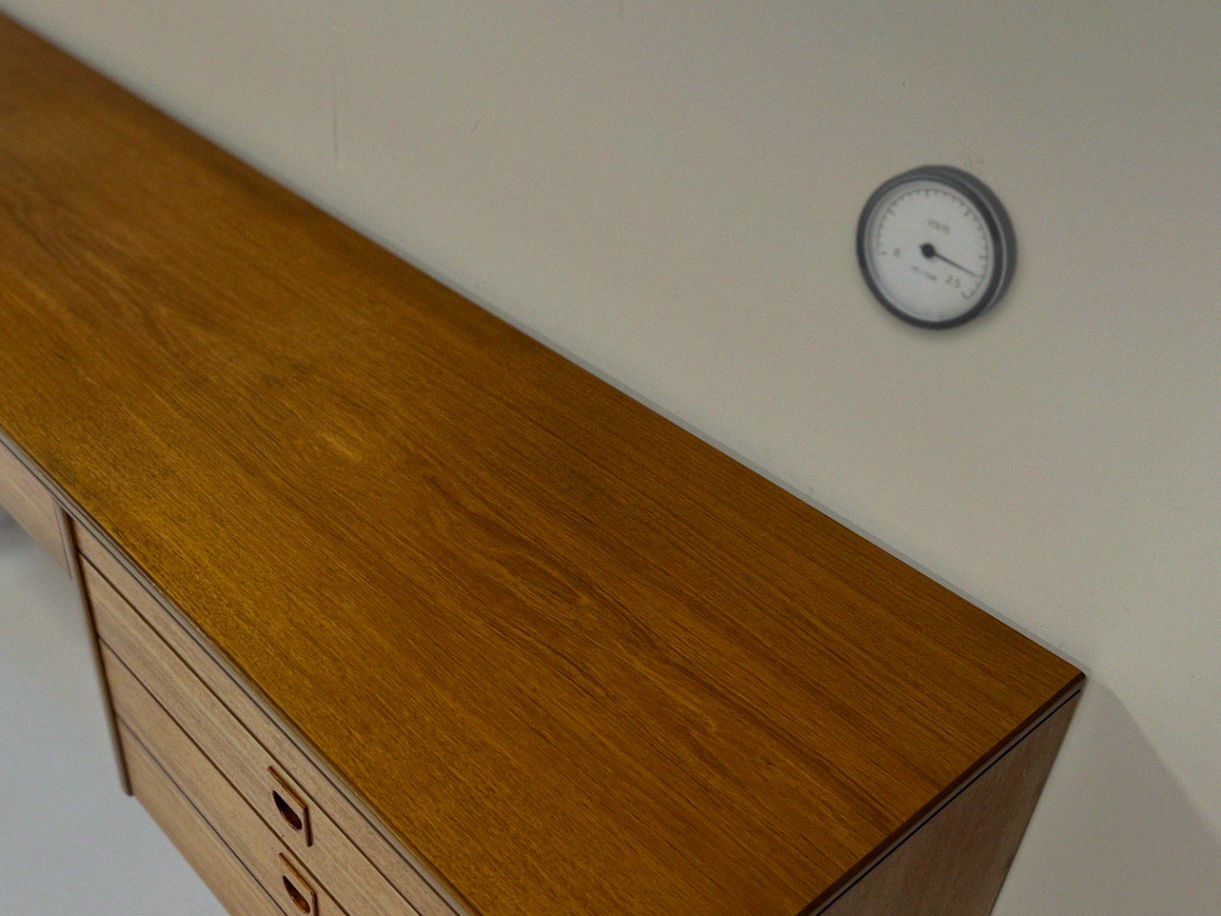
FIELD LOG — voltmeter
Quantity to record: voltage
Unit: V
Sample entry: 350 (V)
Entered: 2.2 (V)
